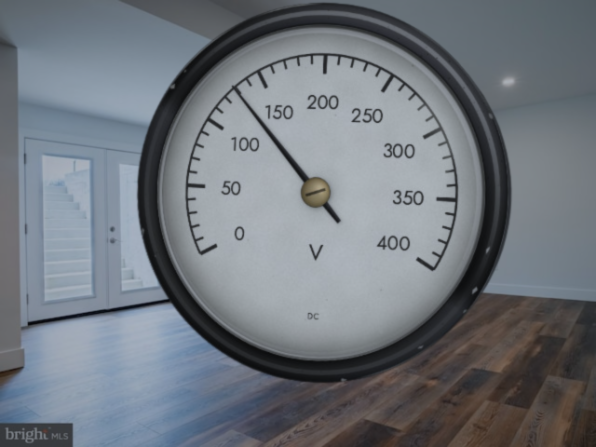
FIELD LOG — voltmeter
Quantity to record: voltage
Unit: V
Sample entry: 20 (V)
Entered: 130 (V)
